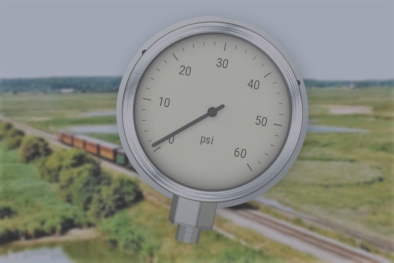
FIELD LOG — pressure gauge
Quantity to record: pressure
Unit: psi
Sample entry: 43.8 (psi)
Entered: 1 (psi)
